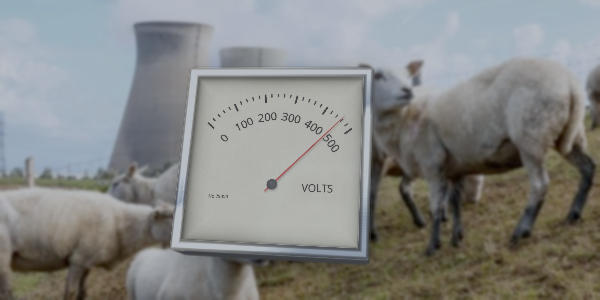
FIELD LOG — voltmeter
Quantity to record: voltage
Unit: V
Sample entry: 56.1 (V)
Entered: 460 (V)
